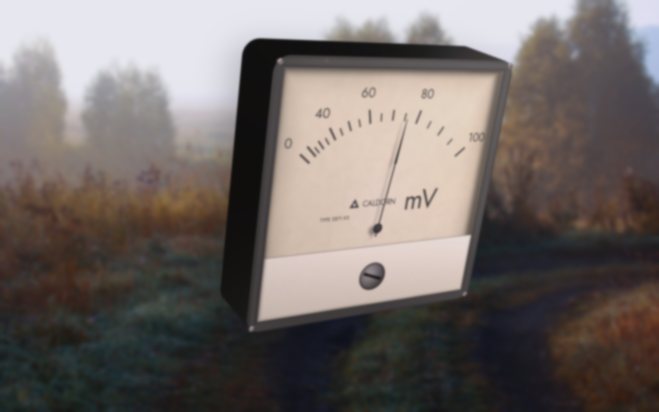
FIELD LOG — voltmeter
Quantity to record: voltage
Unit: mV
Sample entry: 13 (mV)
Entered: 75 (mV)
